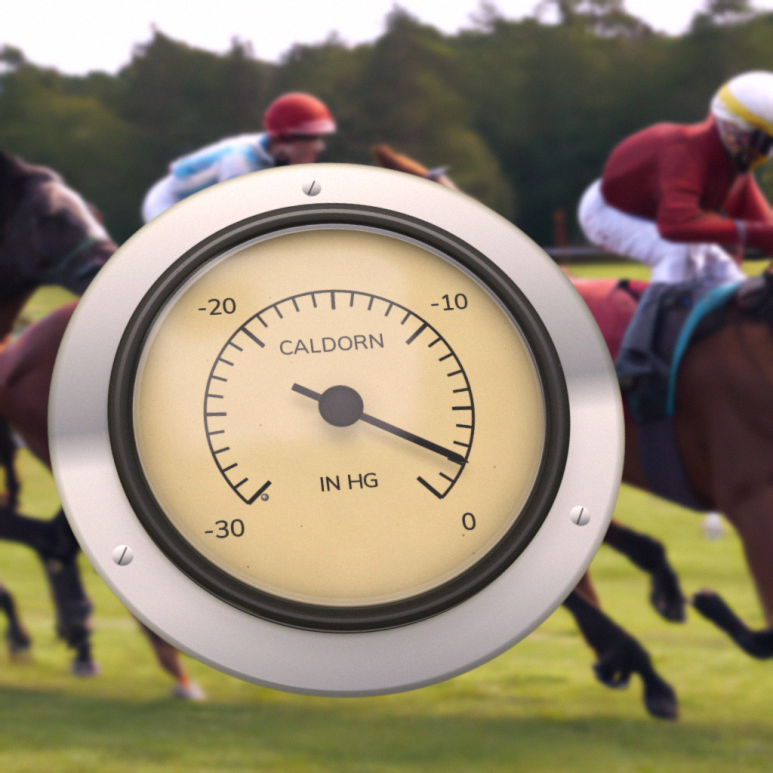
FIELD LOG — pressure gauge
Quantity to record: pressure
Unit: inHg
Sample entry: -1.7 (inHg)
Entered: -2 (inHg)
